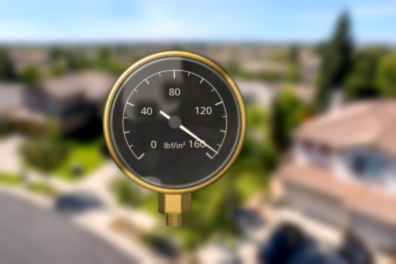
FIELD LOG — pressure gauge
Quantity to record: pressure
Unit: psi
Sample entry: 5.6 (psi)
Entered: 155 (psi)
